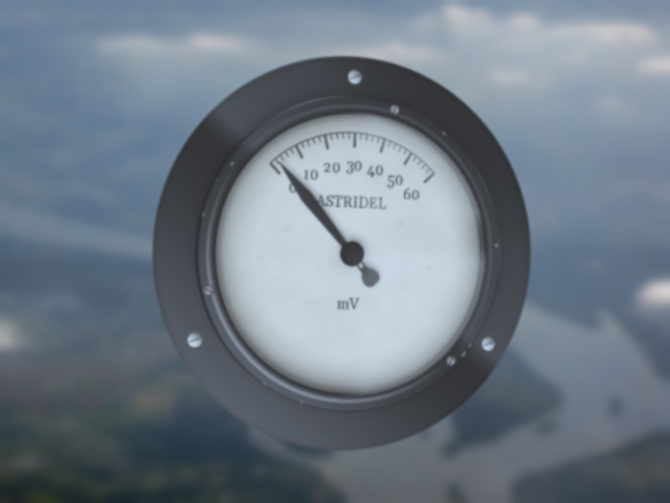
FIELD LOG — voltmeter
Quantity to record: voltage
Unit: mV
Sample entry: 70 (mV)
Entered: 2 (mV)
